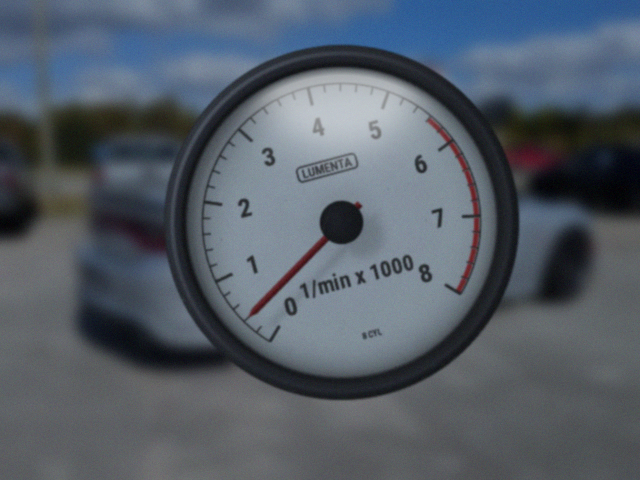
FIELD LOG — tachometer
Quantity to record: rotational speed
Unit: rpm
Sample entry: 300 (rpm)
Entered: 400 (rpm)
